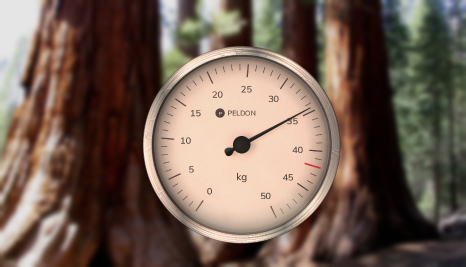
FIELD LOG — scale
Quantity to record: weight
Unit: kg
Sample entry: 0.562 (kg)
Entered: 34.5 (kg)
